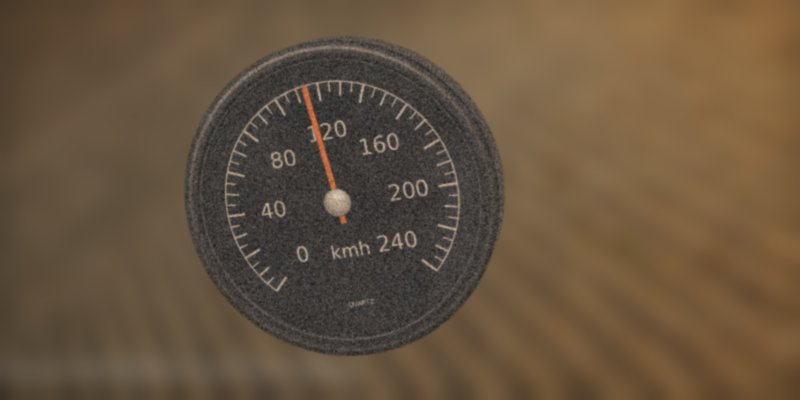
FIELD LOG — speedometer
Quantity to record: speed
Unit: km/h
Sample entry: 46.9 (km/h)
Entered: 115 (km/h)
